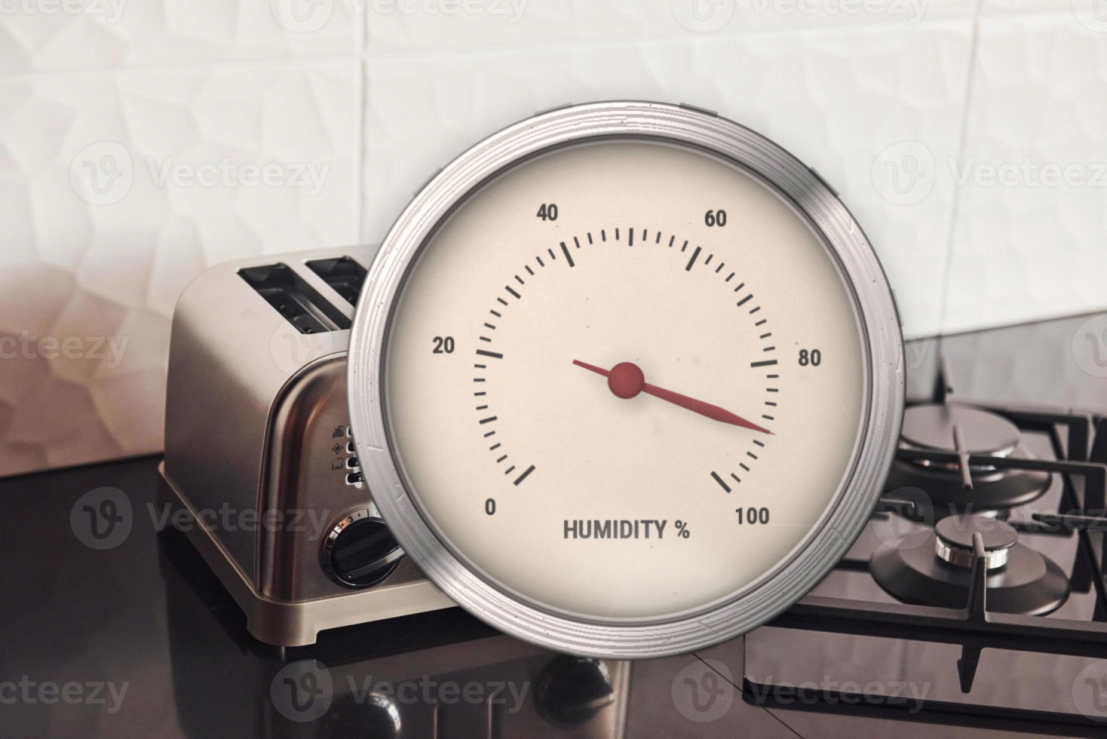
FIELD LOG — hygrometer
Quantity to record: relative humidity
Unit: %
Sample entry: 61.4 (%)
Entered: 90 (%)
